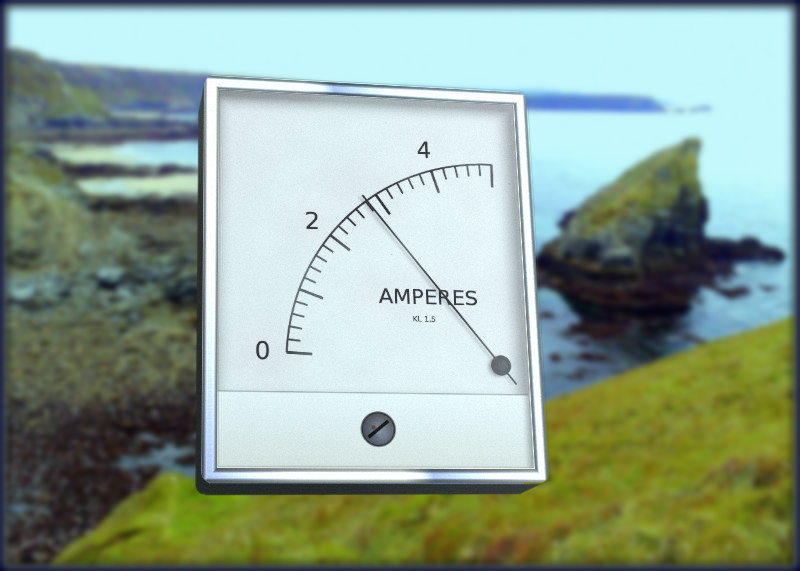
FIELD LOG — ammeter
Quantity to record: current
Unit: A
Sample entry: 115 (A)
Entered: 2.8 (A)
